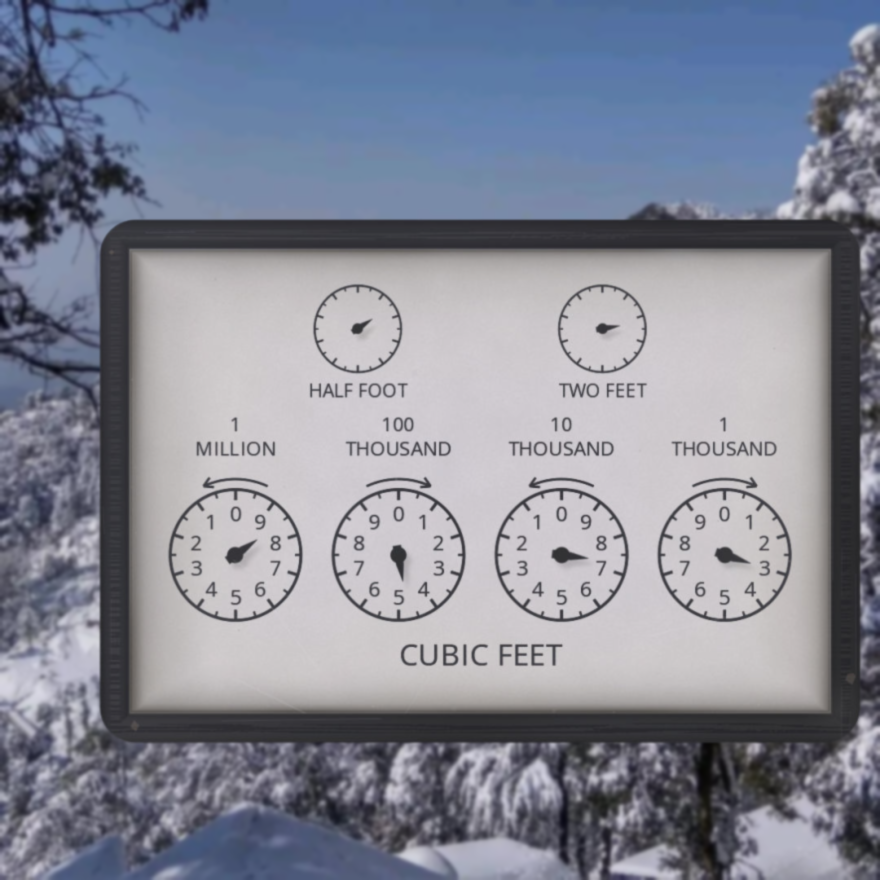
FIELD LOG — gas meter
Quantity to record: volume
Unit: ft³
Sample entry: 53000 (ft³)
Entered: 847300 (ft³)
